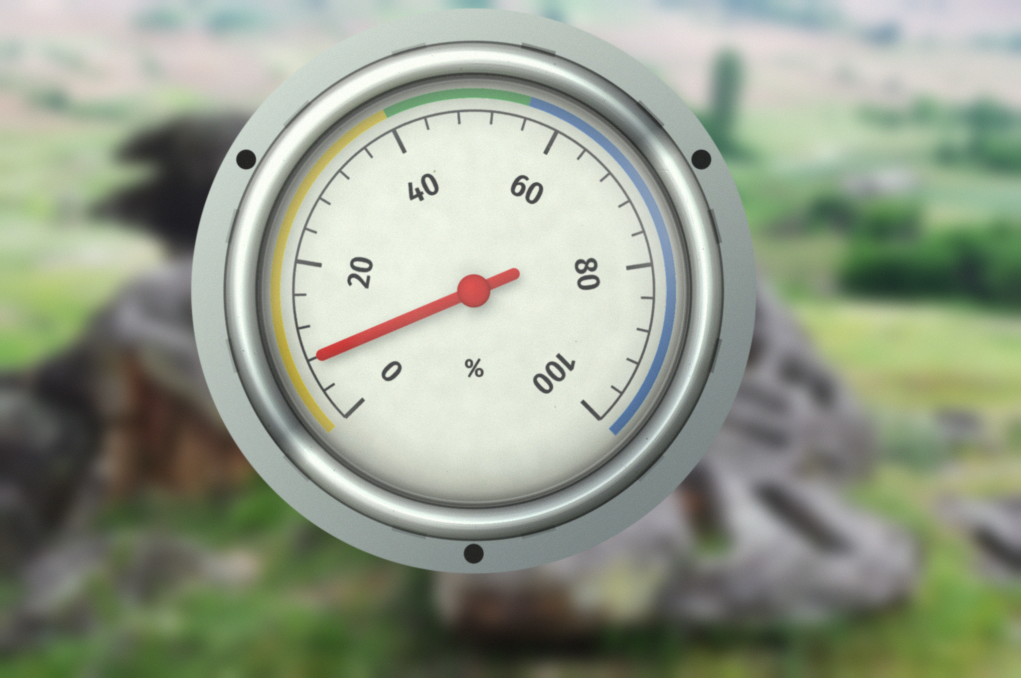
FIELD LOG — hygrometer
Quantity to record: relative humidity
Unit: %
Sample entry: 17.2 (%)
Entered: 8 (%)
